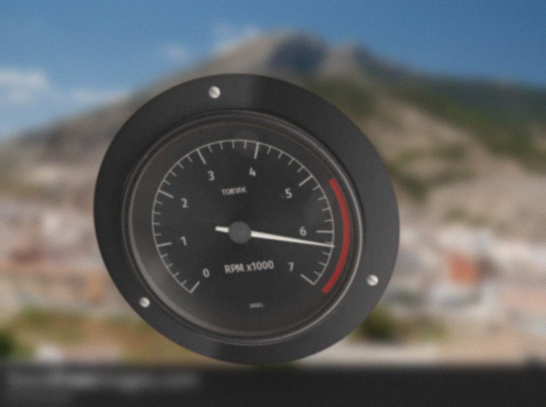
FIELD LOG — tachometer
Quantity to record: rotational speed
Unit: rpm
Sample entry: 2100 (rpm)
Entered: 6200 (rpm)
